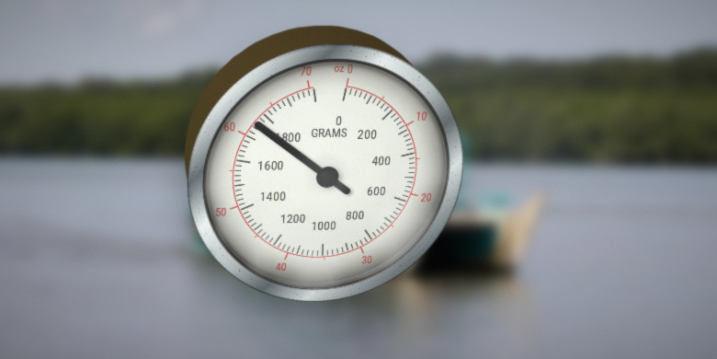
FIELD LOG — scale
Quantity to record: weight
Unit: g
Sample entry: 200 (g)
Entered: 1760 (g)
